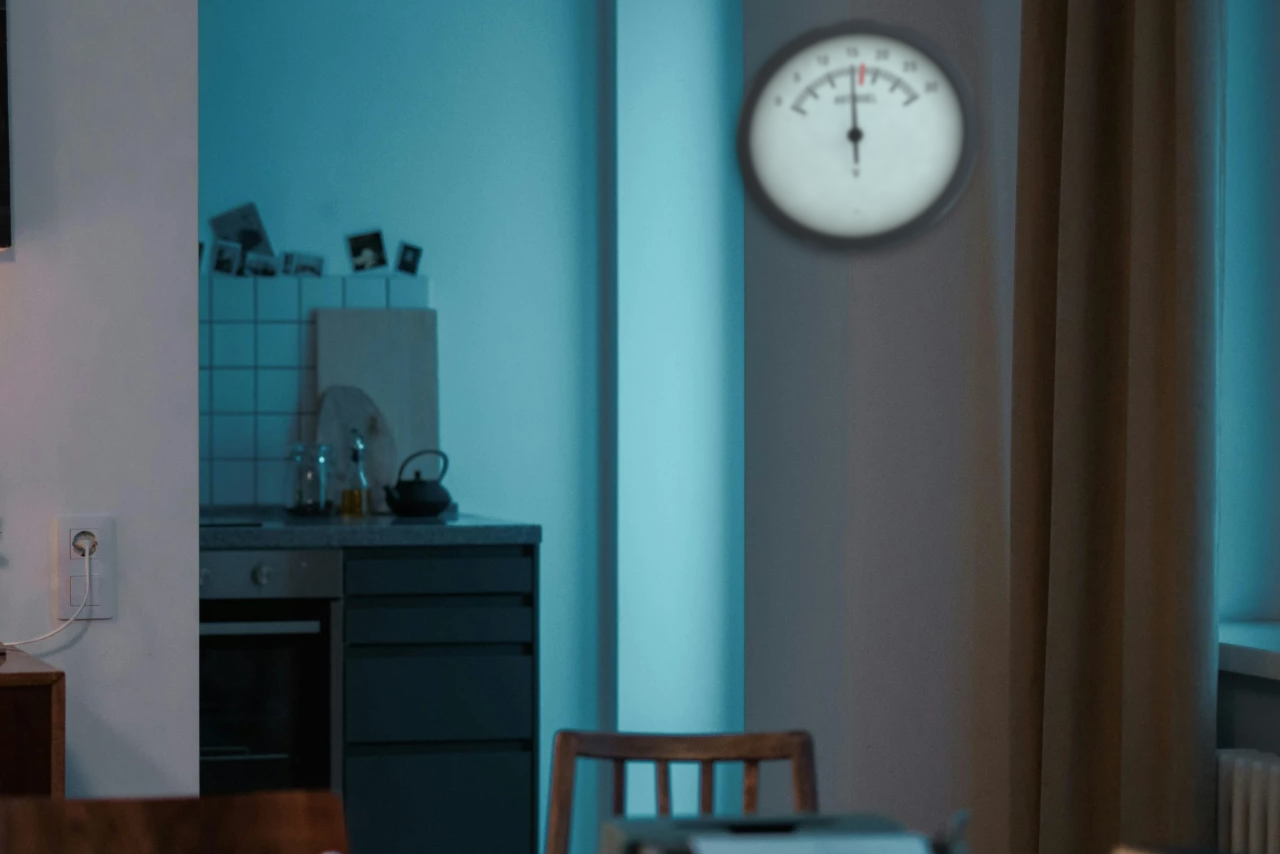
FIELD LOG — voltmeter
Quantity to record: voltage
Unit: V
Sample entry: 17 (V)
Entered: 15 (V)
